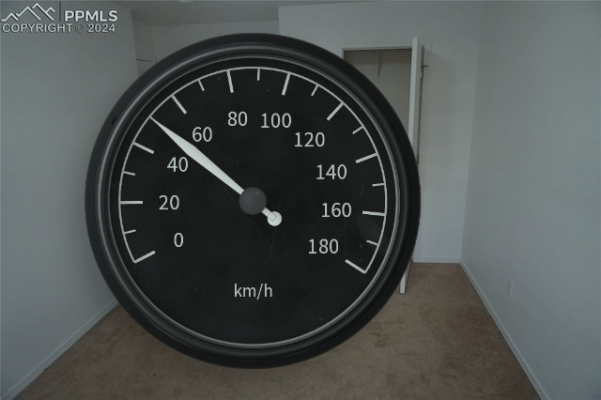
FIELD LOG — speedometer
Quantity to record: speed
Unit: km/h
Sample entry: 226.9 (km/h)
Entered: 50 (km/h)
